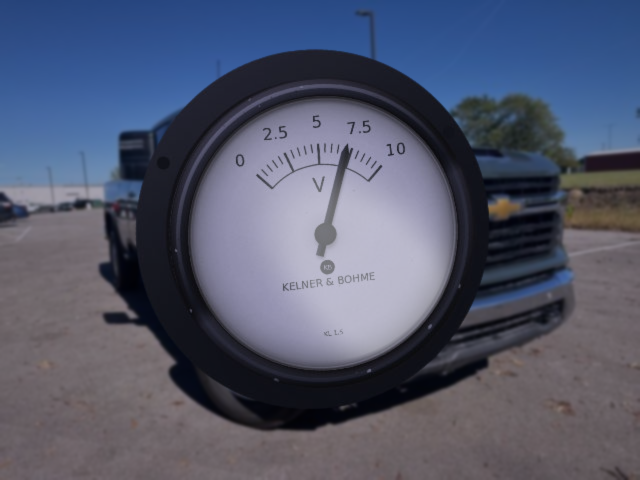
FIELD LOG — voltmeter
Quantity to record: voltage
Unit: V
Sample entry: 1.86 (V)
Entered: 7 (V)
